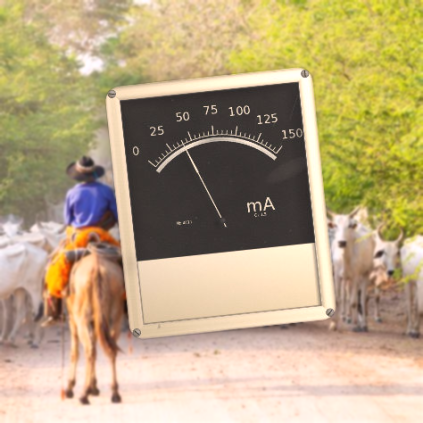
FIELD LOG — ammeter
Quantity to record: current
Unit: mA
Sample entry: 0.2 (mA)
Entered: 40 (mA)
